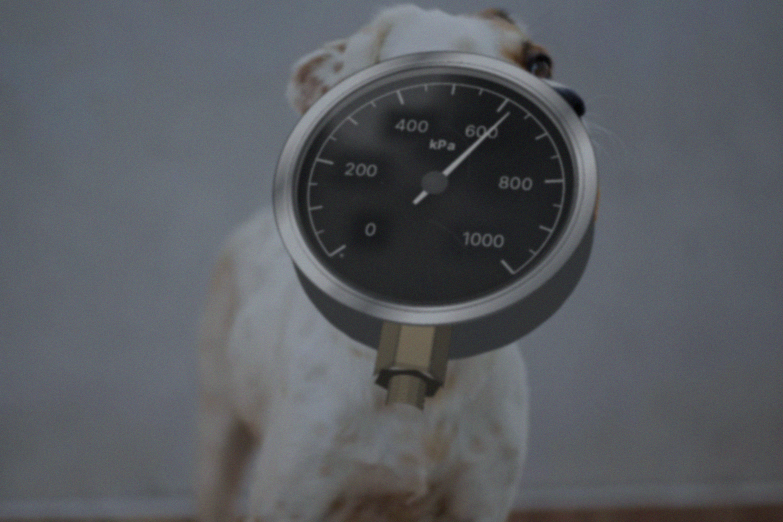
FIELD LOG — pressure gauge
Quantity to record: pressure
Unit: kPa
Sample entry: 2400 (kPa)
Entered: 625 (kPa)
